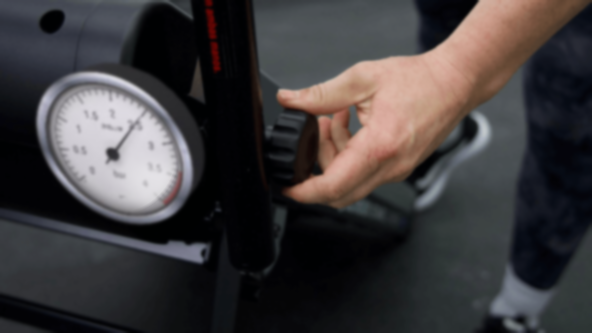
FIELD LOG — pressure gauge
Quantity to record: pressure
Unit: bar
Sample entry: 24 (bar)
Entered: 2.5 (bar)
